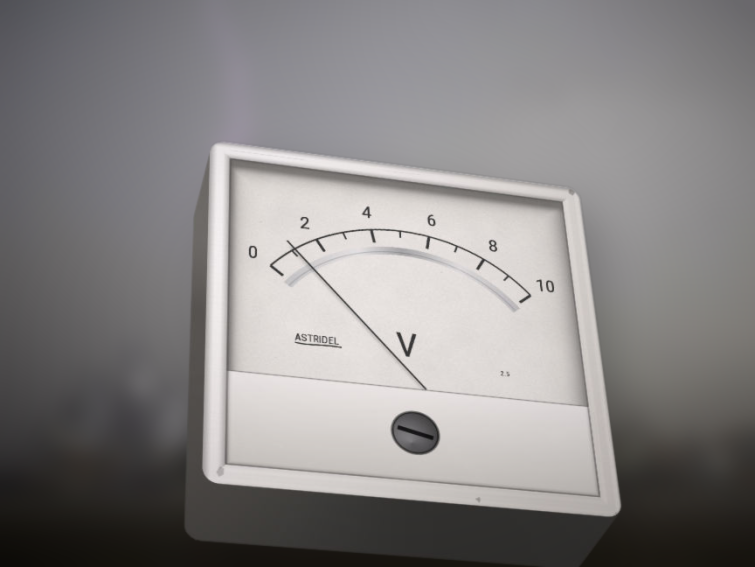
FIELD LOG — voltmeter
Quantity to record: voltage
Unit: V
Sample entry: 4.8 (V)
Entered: 1 (V)
